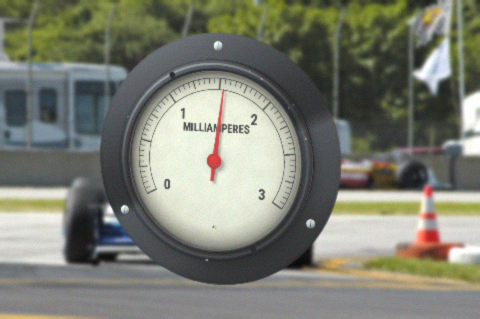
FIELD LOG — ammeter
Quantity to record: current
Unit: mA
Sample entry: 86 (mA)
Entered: 1.55 (mA)
